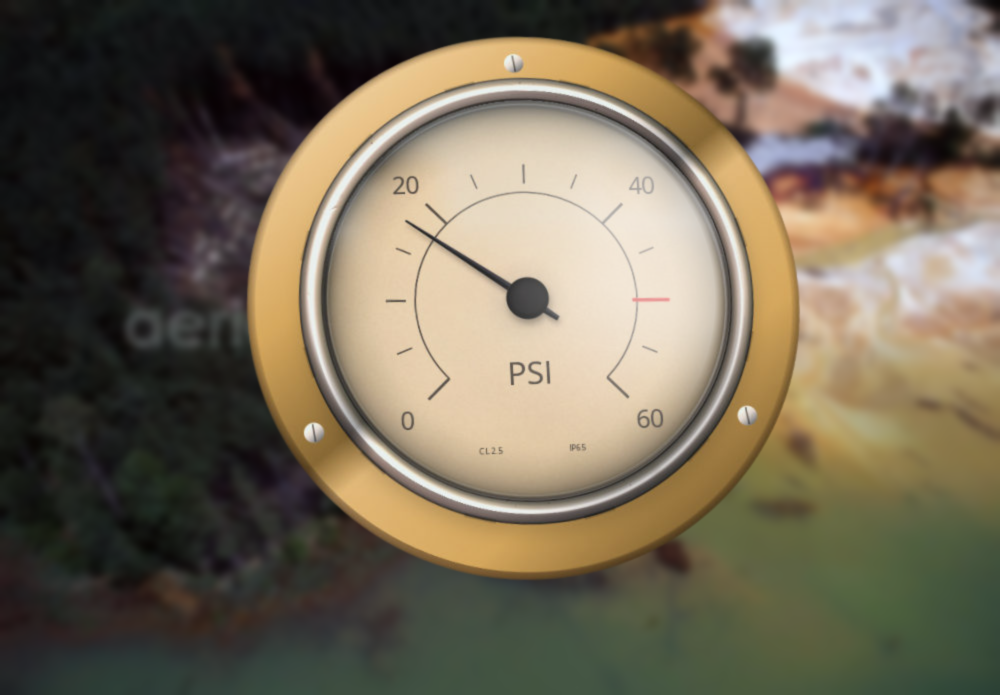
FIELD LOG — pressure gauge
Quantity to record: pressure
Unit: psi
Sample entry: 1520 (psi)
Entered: 17.5 (psi)
